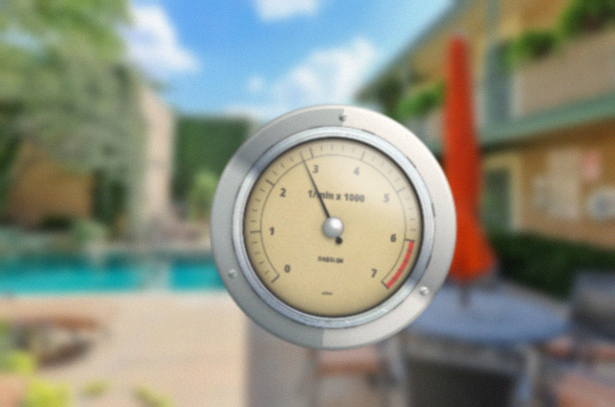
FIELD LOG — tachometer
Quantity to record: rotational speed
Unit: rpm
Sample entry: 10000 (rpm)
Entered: 2800 (rpm)
